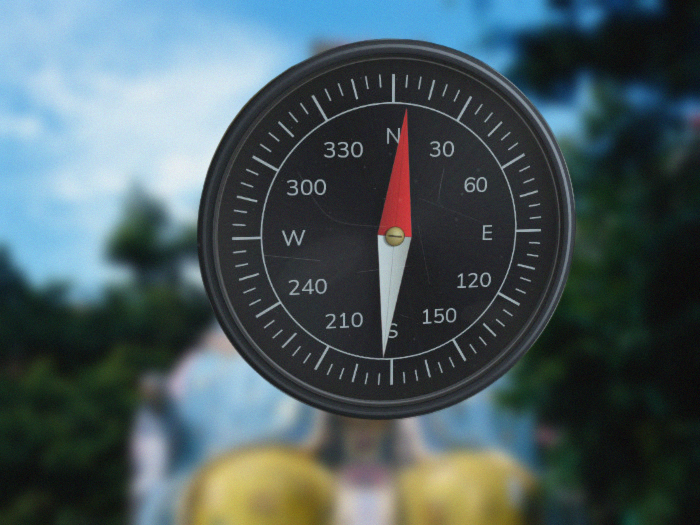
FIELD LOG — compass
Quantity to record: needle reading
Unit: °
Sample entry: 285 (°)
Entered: 5 (°)
